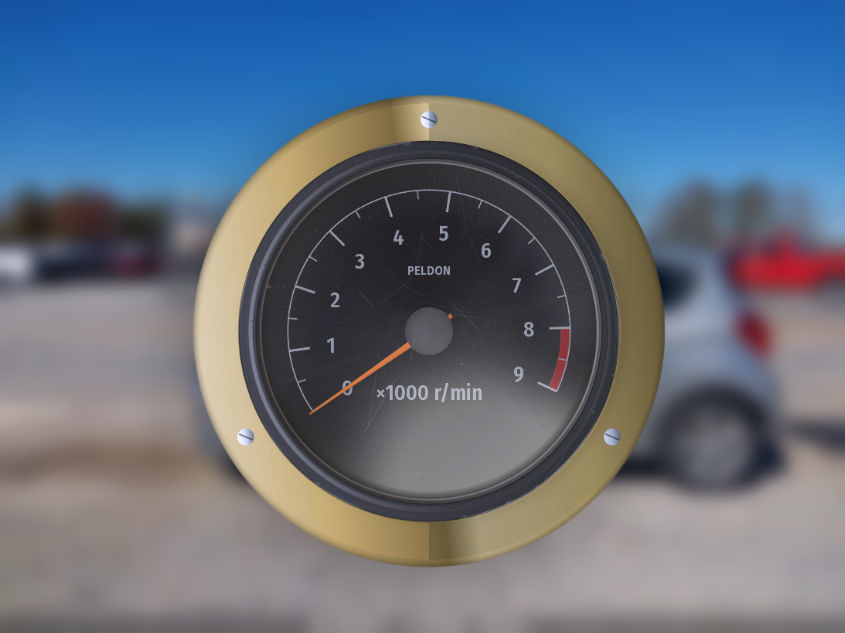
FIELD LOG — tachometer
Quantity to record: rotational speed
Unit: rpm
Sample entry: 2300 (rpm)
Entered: 0 (rpm)
